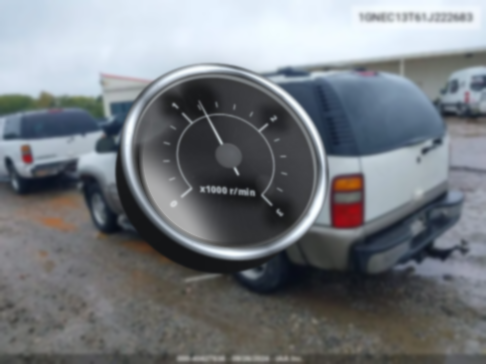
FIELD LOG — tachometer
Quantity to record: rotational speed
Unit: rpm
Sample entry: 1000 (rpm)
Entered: 1200 (rpm)
